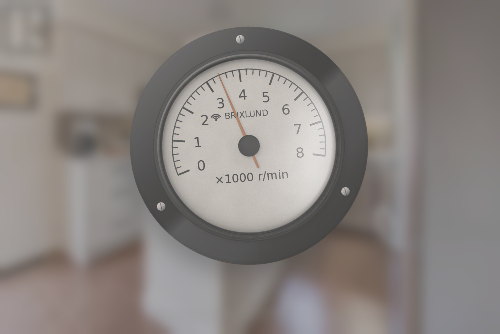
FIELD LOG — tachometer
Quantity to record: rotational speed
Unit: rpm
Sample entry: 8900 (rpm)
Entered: 3400 (rpm)
